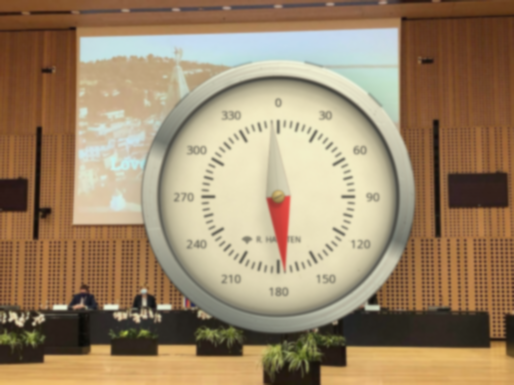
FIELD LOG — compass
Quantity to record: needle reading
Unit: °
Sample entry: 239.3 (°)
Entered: 175 (°)
